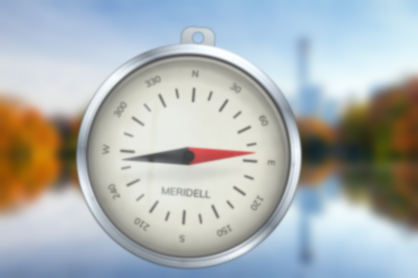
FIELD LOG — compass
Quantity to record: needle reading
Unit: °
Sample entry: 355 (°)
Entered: 82.5 (°)
